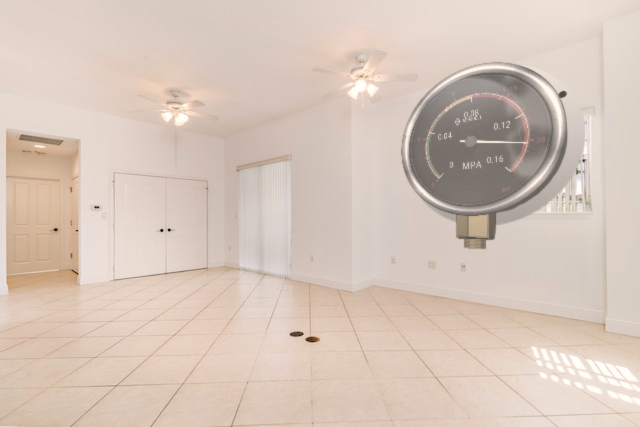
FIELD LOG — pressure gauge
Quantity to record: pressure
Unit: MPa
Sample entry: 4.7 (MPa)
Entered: 0.14 (MPa)
